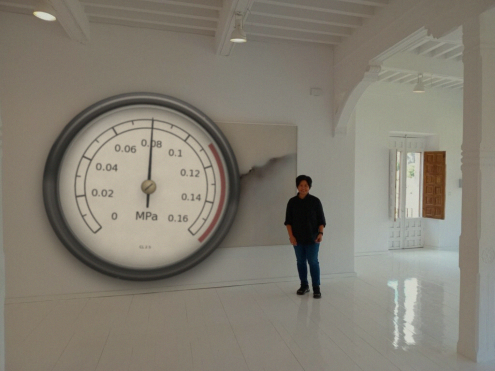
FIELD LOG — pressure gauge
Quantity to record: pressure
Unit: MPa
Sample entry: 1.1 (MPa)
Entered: 0.08 (MPa)
